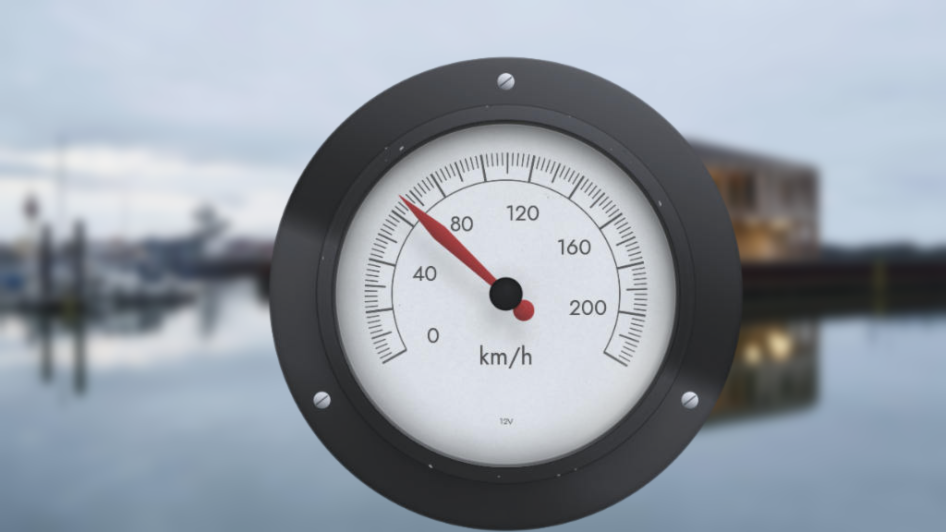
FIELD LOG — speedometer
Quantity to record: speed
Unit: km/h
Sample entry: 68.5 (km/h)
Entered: 66 (km/h)
